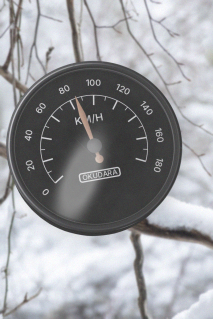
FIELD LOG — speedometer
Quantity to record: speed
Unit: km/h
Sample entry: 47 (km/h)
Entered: 85 (km/h)
